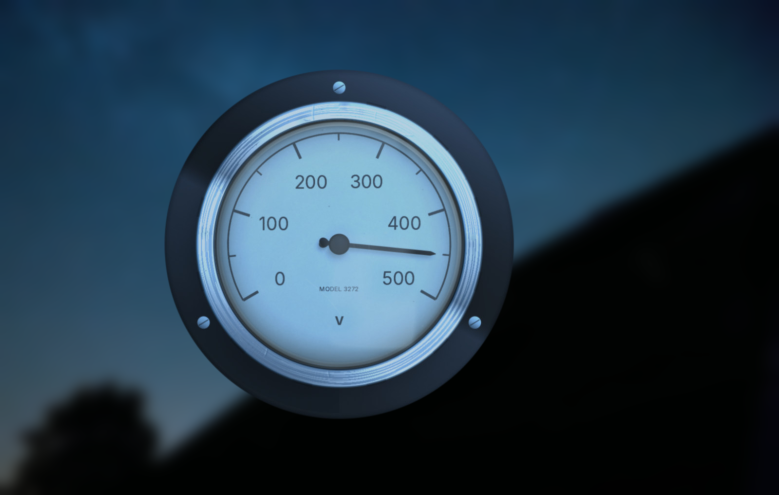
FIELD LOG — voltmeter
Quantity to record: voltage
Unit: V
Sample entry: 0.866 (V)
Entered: 450 (V)
